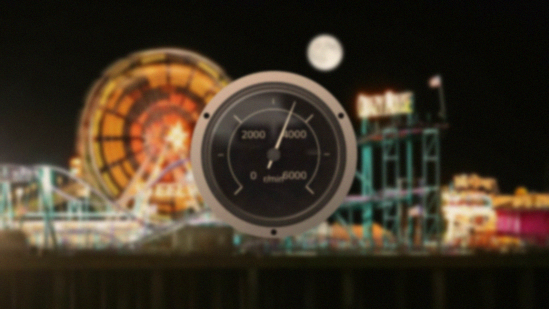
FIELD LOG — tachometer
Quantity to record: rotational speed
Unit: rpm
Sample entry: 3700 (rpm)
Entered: 3500 (rpm)
